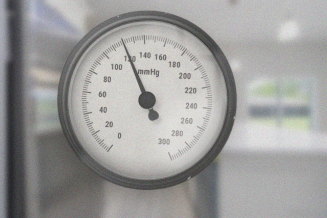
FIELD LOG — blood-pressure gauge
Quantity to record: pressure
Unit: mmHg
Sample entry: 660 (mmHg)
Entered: 120 (mmHg)
